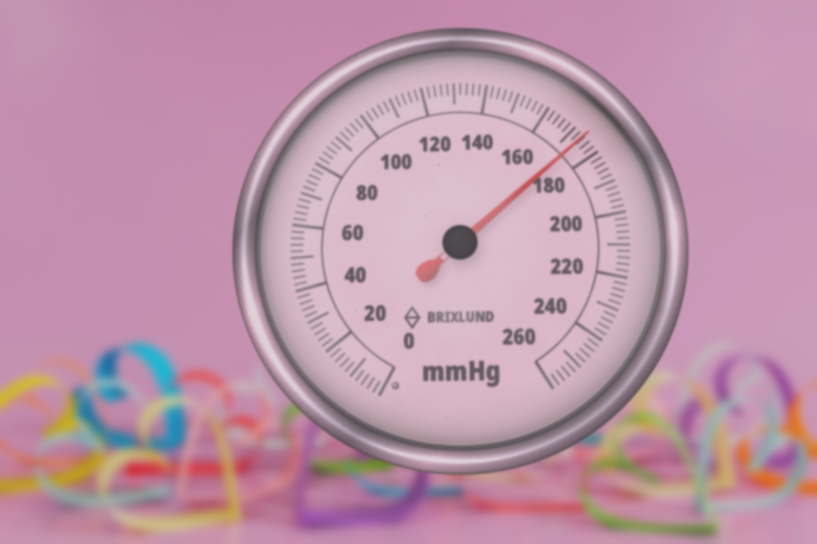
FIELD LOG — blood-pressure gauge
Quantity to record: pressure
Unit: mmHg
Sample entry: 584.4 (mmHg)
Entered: 174 (mmHg)
